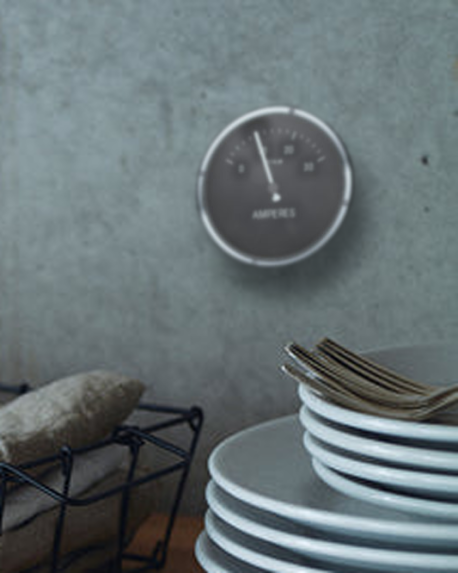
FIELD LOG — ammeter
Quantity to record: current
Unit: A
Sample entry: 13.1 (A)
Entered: 10 (A)
